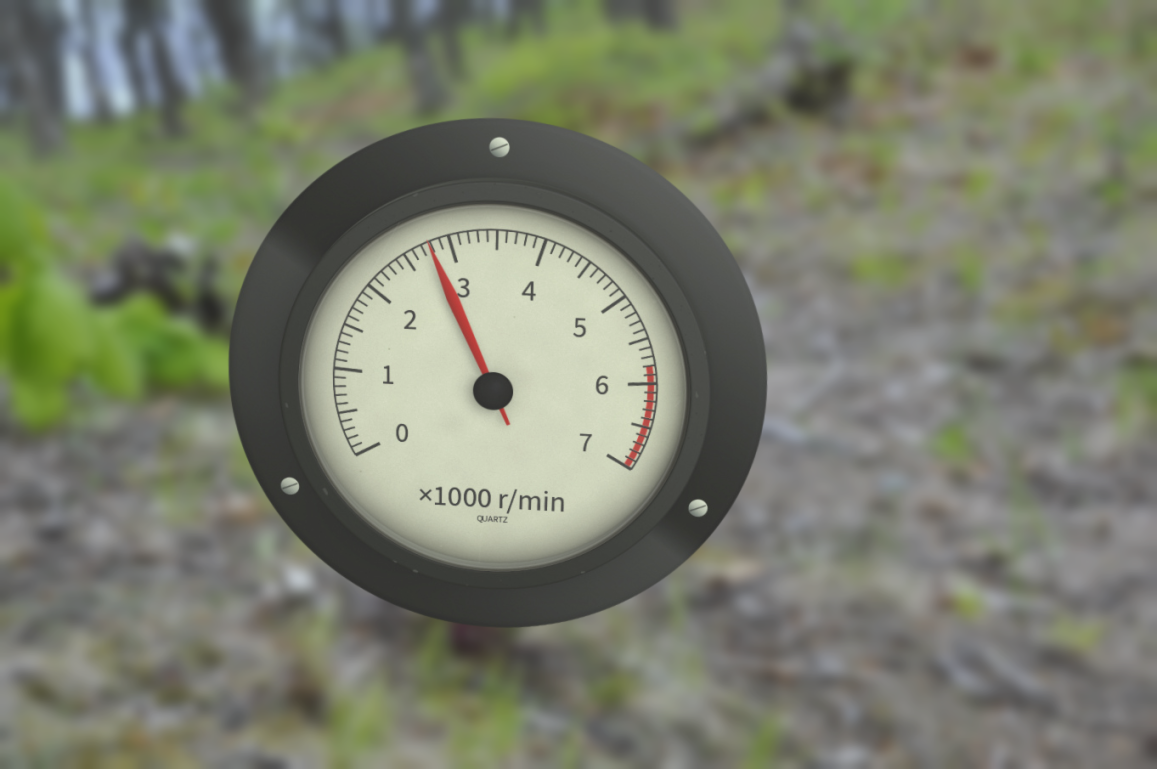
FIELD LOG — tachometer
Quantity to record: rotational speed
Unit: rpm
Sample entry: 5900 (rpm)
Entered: 2800 (rpm)
